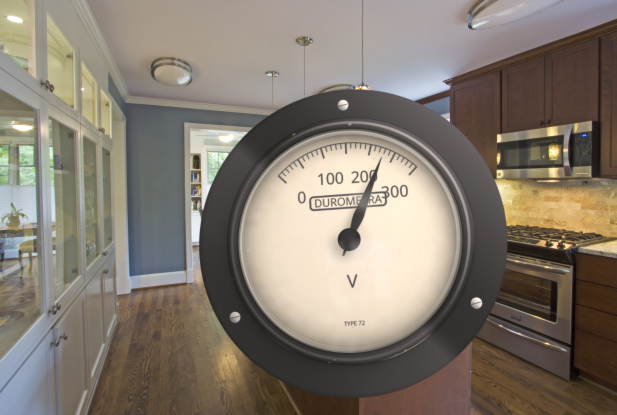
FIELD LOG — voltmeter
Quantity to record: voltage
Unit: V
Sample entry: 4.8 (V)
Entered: 230 (V)
